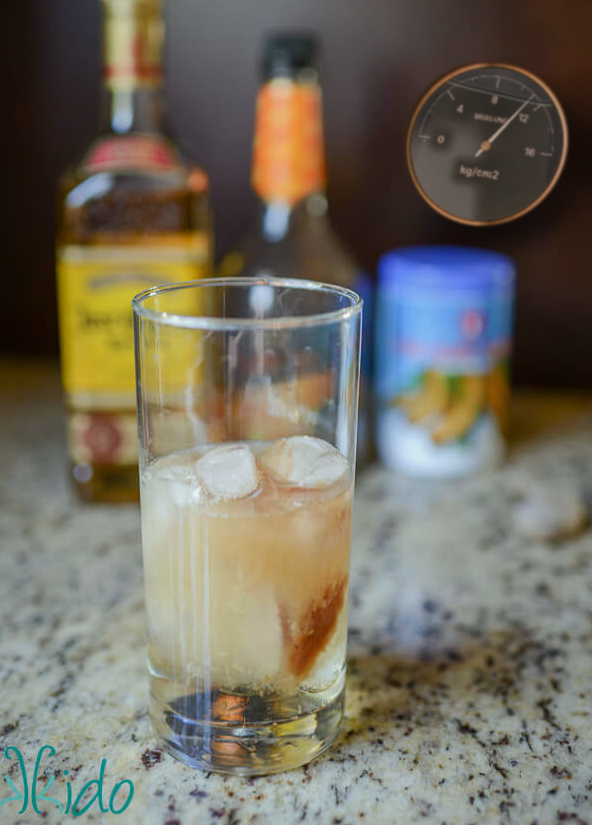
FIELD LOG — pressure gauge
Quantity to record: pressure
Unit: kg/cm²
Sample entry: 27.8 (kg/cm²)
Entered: 11 (kg/cm²)
